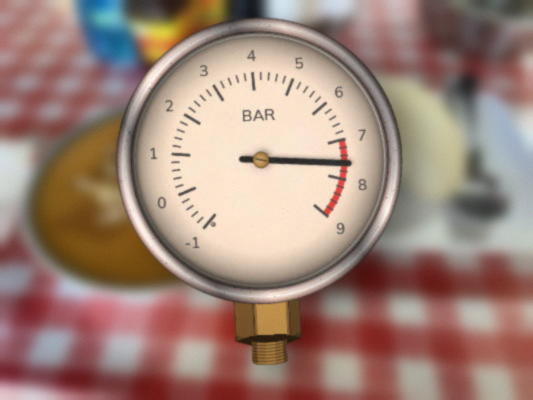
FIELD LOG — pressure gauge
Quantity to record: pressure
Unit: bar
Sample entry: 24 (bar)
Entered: 7.6 (bar)
